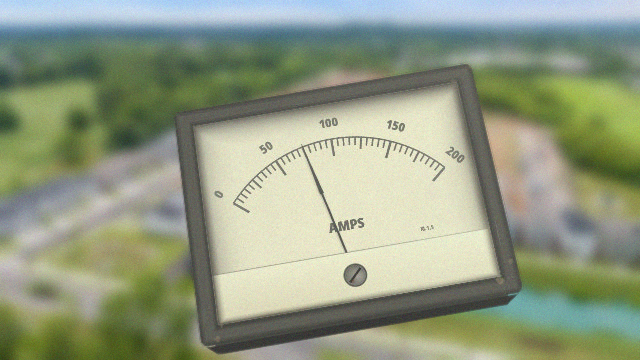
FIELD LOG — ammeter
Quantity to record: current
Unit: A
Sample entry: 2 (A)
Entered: 75 (A)
